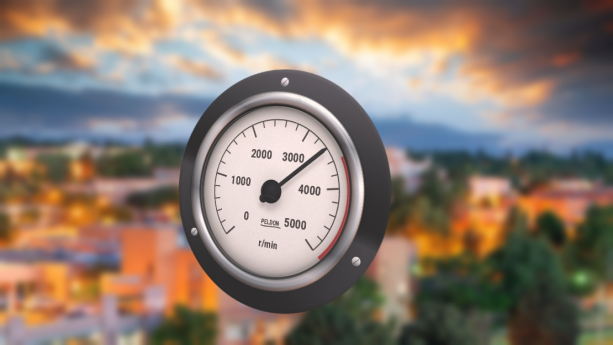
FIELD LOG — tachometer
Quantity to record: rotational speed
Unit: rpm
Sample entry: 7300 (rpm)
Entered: 3400 (rpm)
